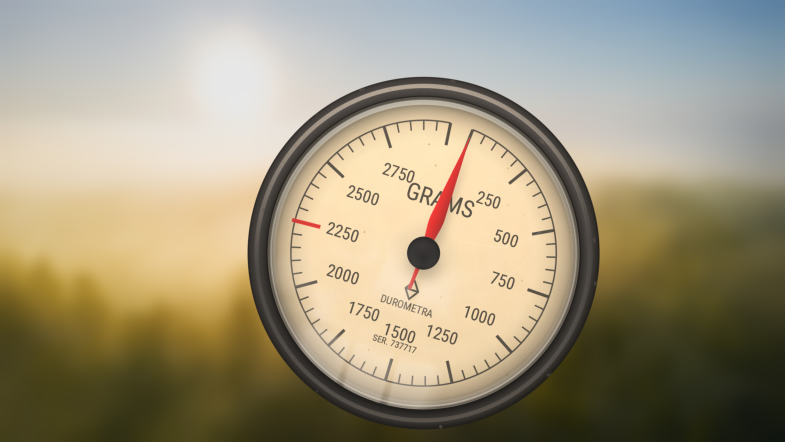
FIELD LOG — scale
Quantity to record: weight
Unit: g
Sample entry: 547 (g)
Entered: 0 (g)
